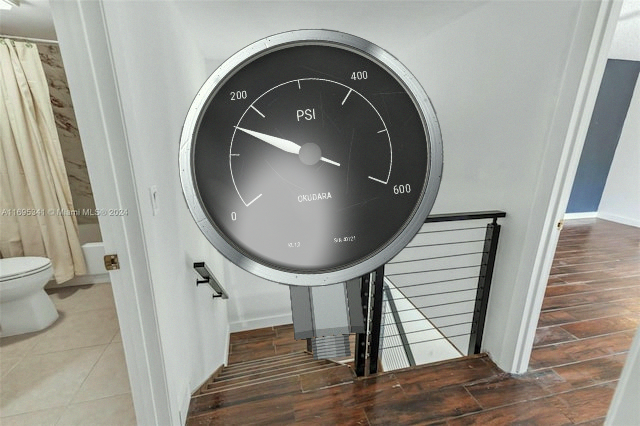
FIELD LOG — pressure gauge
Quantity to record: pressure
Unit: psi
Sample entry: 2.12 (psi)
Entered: 150 (psi)
